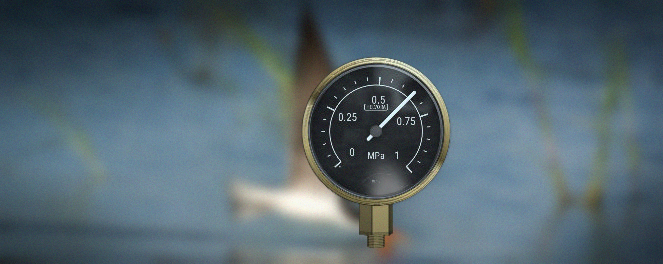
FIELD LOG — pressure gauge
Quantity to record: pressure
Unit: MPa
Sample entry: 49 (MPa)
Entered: 0.65 (MPa)
